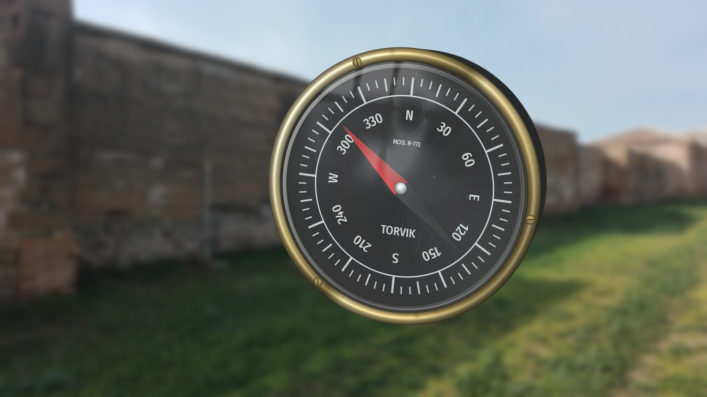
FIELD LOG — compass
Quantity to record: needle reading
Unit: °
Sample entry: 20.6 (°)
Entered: 310 (°)
